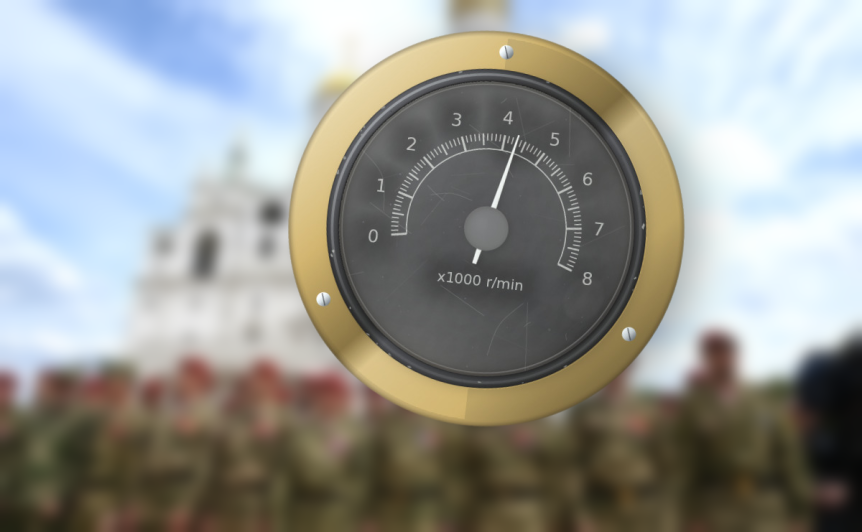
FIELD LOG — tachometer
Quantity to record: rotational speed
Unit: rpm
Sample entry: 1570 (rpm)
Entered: 4300 (rpm)
